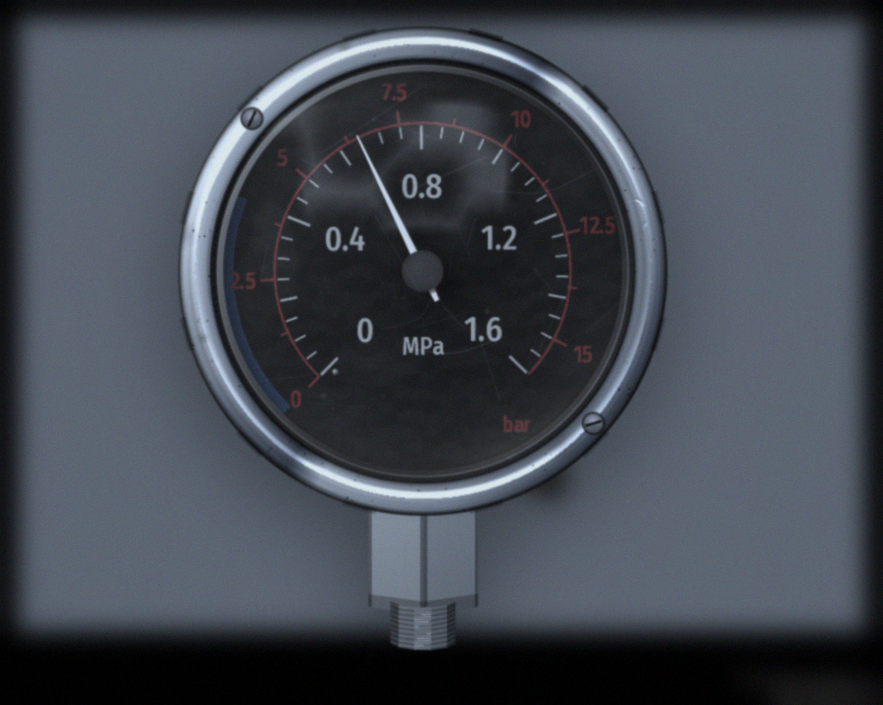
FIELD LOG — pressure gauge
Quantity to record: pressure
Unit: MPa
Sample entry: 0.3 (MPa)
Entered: 0.65 (MPa)
